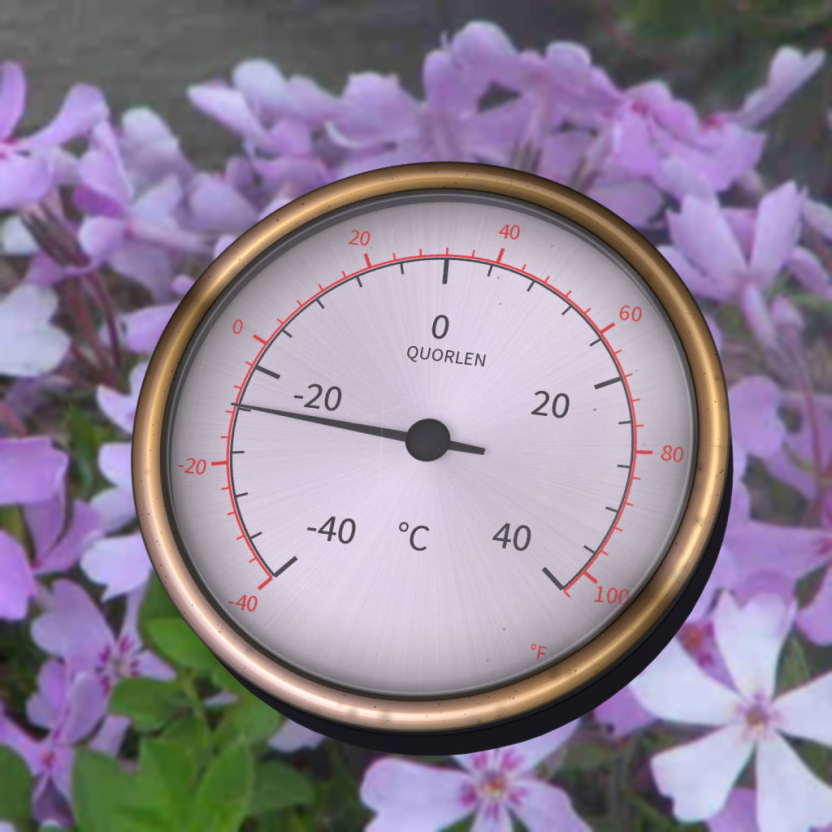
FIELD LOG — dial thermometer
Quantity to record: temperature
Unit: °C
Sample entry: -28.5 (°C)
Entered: -24 (°C)
